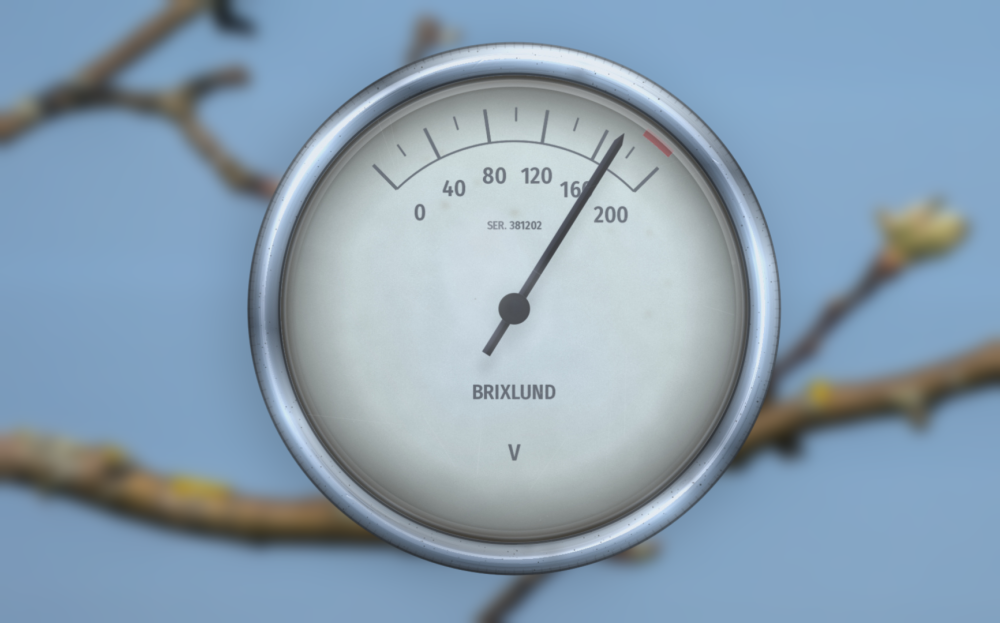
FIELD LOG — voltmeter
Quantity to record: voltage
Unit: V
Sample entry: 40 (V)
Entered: 170 (V)
